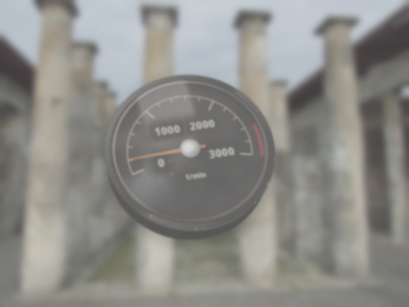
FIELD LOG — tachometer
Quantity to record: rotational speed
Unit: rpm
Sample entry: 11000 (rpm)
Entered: 200 (rpm)
